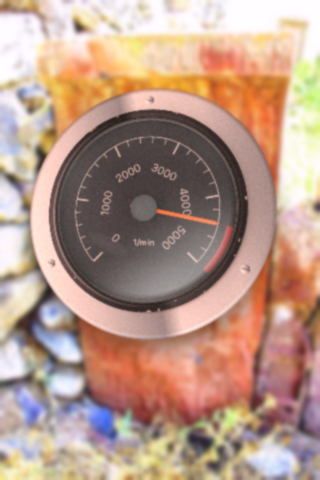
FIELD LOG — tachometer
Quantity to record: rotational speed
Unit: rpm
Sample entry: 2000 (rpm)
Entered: 4400 (rpm)
